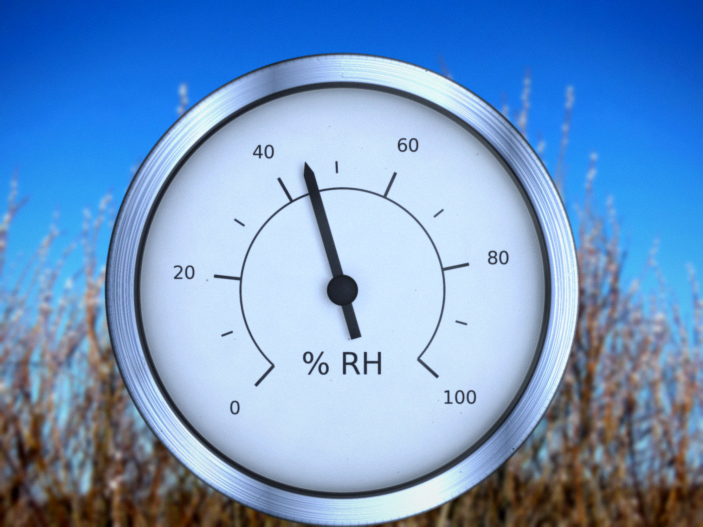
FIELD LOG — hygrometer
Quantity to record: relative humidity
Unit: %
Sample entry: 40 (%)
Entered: 45 (%)
